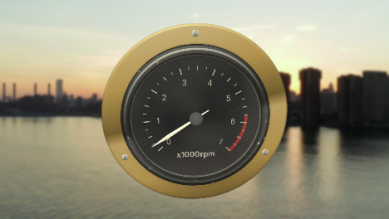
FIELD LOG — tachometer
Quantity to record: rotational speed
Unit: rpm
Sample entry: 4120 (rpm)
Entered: 250 (rpm)
